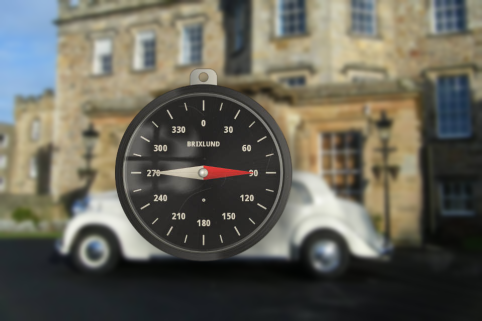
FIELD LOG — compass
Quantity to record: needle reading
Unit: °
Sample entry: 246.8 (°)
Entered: 90 (°)
